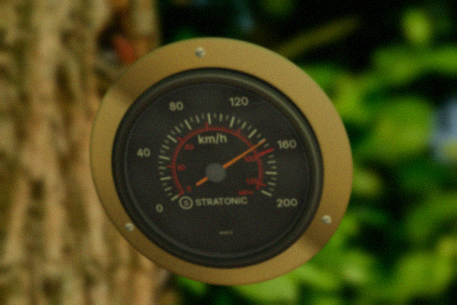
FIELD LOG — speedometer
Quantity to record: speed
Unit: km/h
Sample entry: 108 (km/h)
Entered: 150 (km/h)
